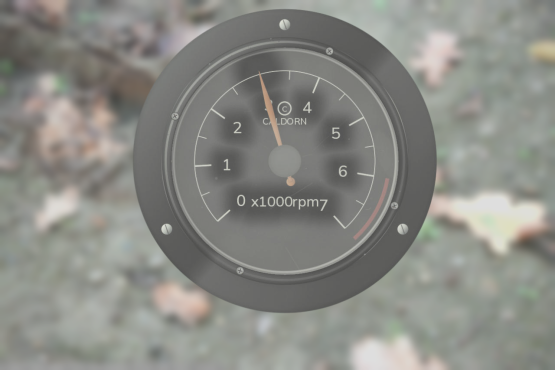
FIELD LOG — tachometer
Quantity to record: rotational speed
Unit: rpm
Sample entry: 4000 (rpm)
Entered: 3000 (rpm)
